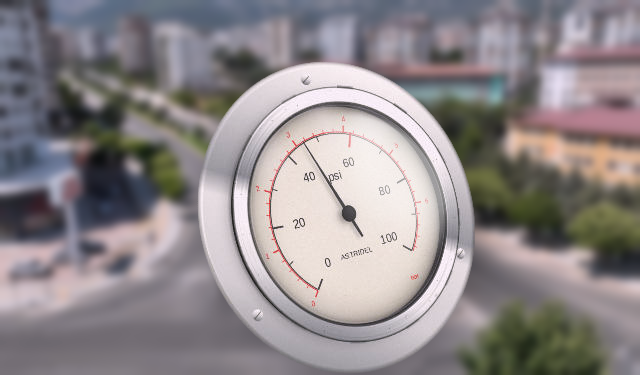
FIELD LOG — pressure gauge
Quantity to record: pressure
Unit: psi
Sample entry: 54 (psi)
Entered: 45 (psi)
